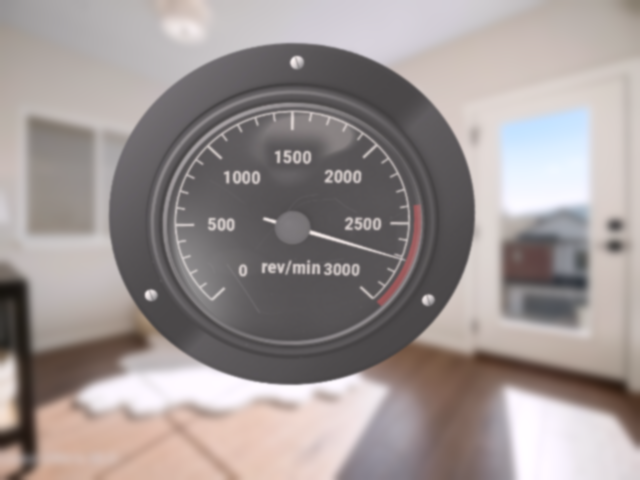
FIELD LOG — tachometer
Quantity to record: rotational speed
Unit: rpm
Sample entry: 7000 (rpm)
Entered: 2700 (rpm)
